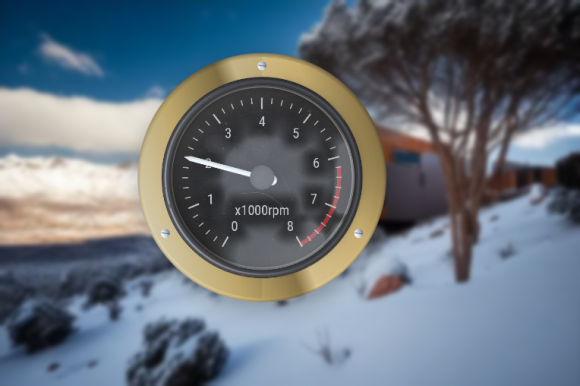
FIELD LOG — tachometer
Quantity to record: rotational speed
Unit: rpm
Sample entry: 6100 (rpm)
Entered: 2000 (rpm)
